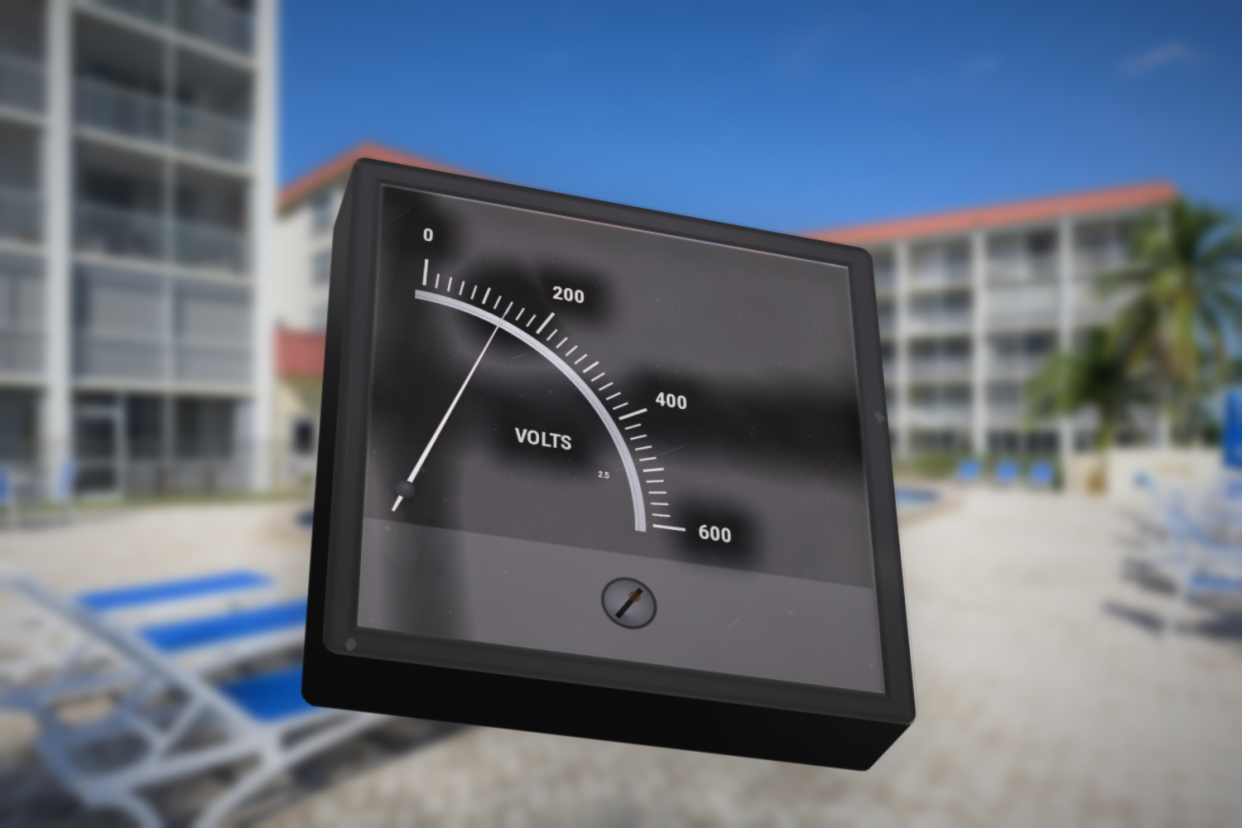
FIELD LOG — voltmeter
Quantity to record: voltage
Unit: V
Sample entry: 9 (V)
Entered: 140 (V)
